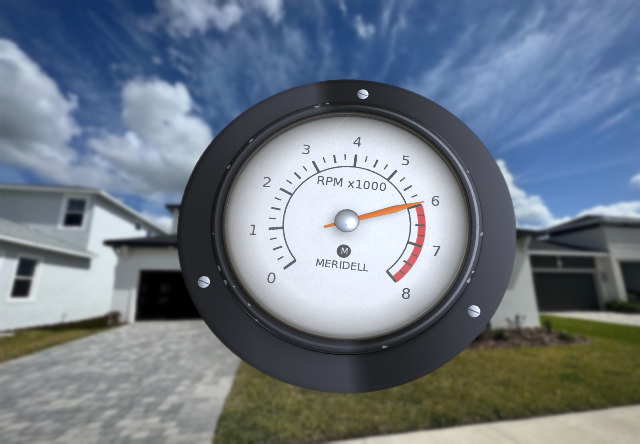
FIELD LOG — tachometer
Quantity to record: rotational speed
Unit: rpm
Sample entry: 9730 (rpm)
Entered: 6000 (rpm)
